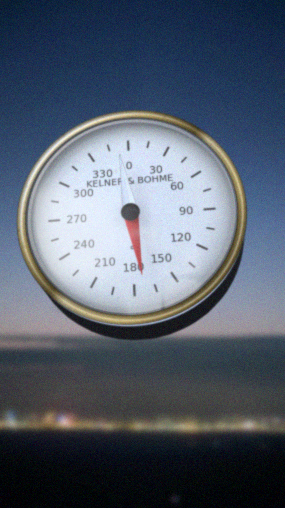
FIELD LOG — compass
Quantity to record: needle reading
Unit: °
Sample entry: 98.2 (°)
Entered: 172.5 (°)
